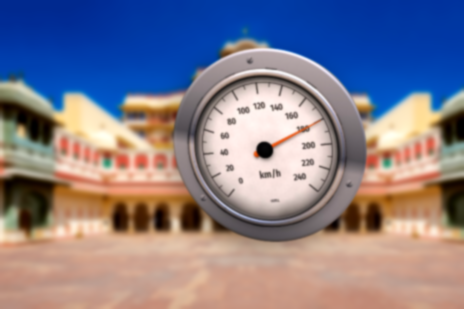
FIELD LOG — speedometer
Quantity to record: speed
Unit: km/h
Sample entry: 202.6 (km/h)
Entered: 180 (km/h)
